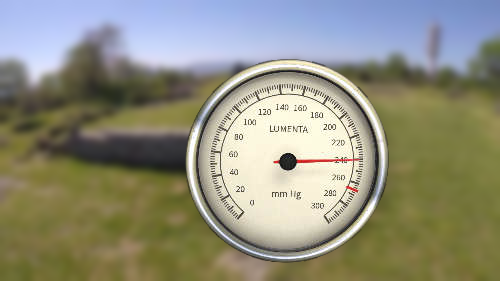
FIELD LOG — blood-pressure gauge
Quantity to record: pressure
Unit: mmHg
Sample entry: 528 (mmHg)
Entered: 240 (mmHg)
